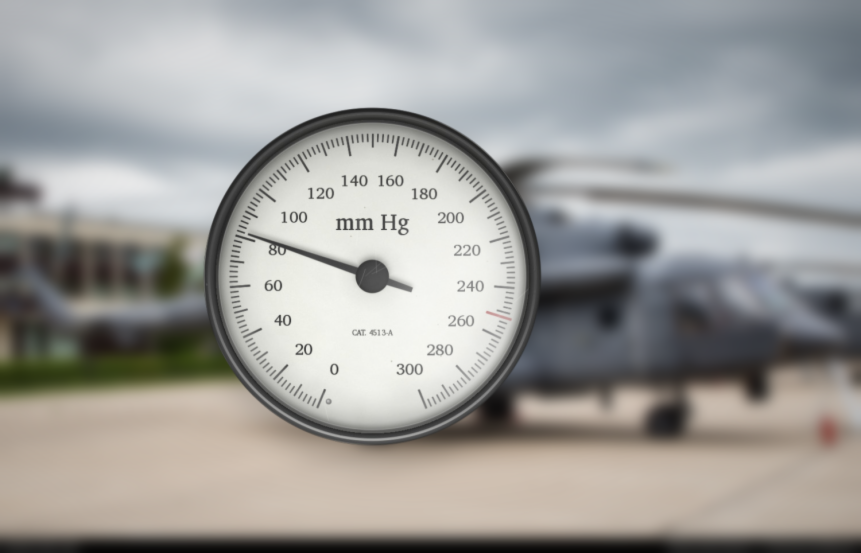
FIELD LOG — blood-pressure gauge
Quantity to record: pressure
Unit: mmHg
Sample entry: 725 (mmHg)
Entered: 82 (mmHg)
